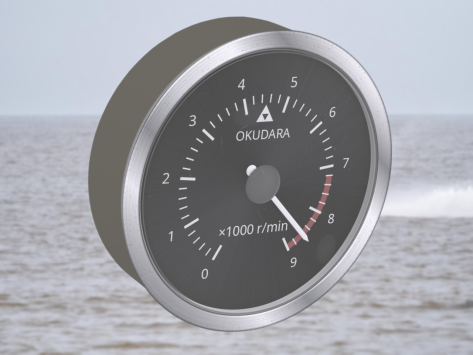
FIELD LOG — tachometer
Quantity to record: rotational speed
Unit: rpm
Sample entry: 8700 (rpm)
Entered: 8600 (rpm)
